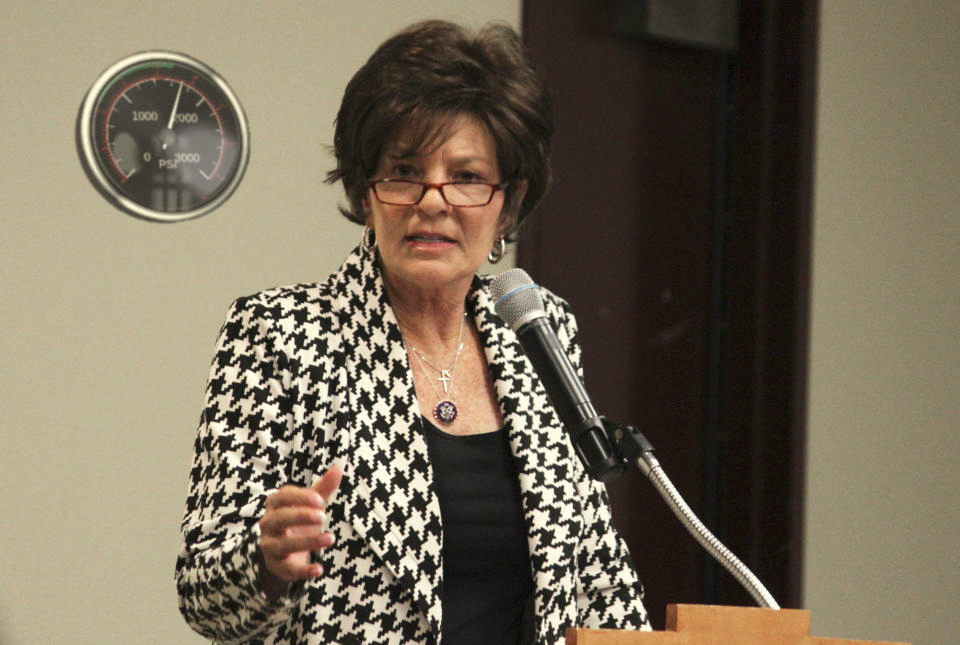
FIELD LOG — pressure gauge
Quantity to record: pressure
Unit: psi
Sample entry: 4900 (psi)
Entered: 1700 (psi)
